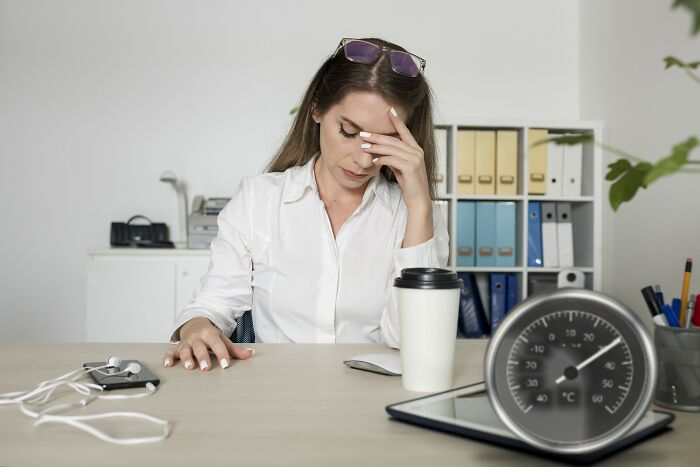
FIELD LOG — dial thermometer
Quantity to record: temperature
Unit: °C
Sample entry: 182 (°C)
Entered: 30 (°C)
